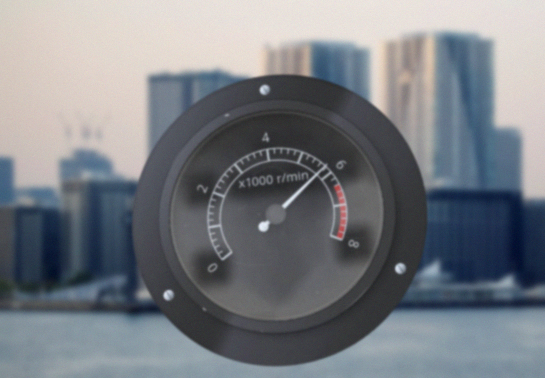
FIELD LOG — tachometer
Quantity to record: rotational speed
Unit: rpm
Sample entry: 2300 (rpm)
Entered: 5800 (rpm)
